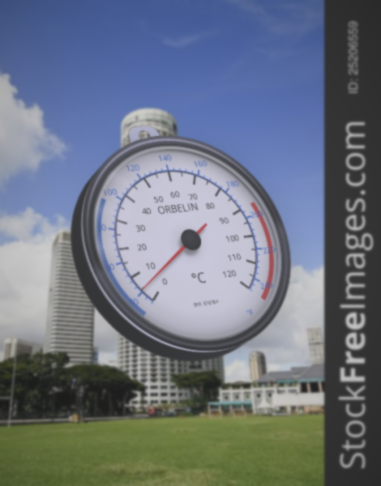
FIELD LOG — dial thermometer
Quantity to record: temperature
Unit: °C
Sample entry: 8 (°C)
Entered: 5 (°C)
